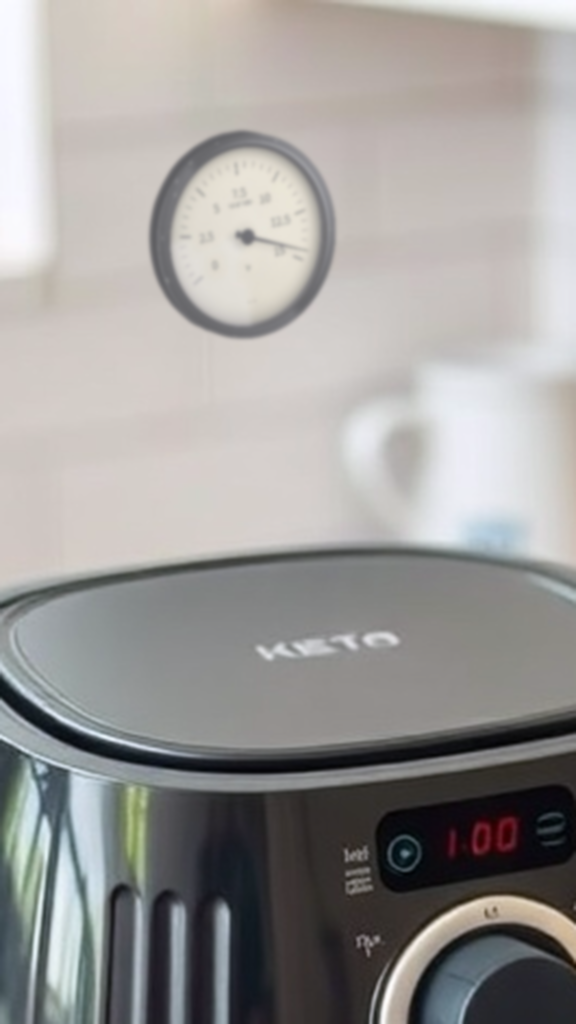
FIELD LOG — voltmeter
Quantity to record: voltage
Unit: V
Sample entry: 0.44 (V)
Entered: 14.5 (V)
